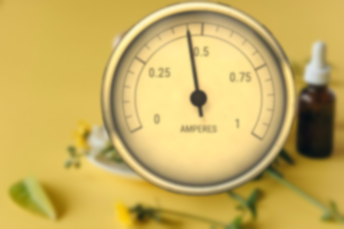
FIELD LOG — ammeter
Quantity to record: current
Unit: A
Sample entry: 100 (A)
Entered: 0.45 (A)
